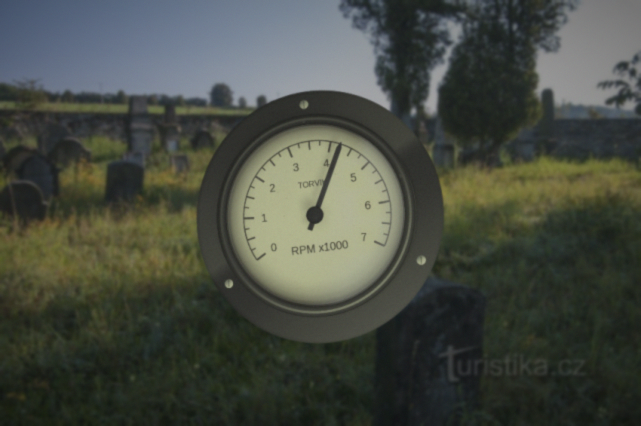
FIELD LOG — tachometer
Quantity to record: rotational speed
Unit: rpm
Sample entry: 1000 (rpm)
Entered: 4250 (rpm)
